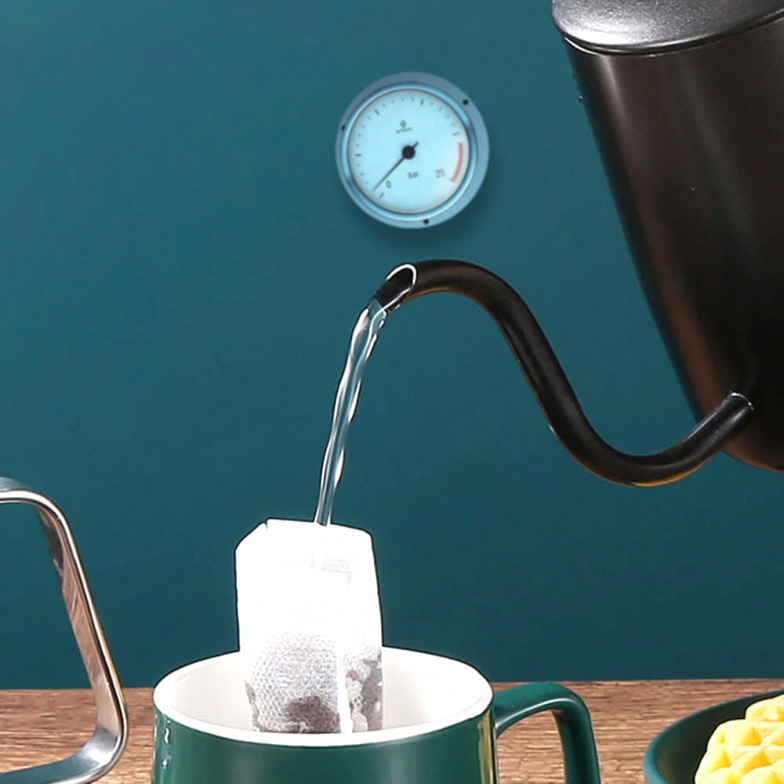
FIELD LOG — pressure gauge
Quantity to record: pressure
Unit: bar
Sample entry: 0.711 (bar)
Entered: 1 (bar)
